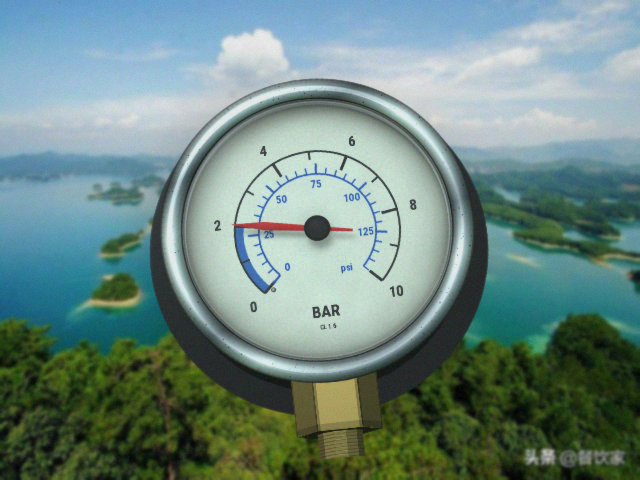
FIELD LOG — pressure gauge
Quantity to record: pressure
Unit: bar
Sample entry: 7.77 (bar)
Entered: 2 (bar)
